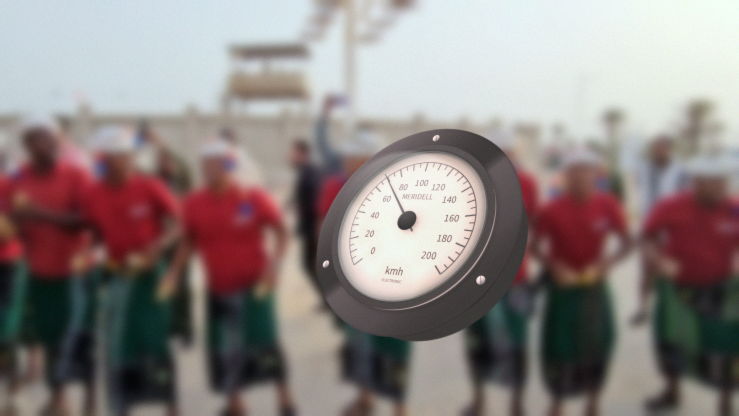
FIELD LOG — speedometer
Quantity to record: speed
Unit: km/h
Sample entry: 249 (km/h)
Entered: 70 (km/h)
